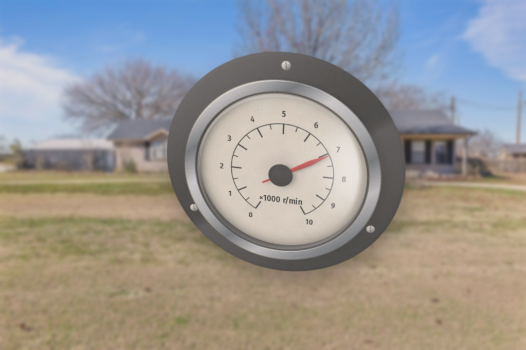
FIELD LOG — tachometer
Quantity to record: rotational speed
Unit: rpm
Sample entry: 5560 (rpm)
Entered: 7000 (rpm)
